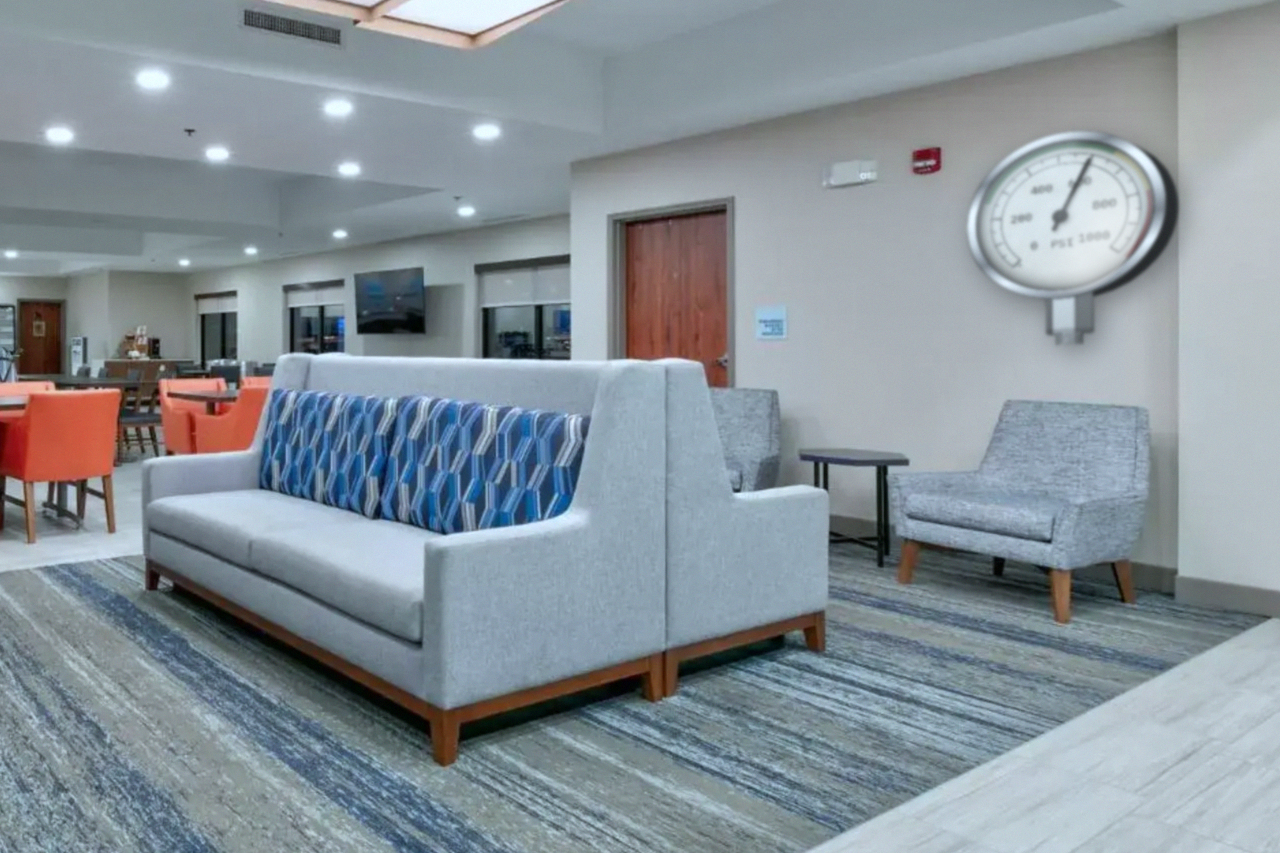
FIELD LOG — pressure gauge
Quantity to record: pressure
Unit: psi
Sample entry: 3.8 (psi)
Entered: 600 (psi)
